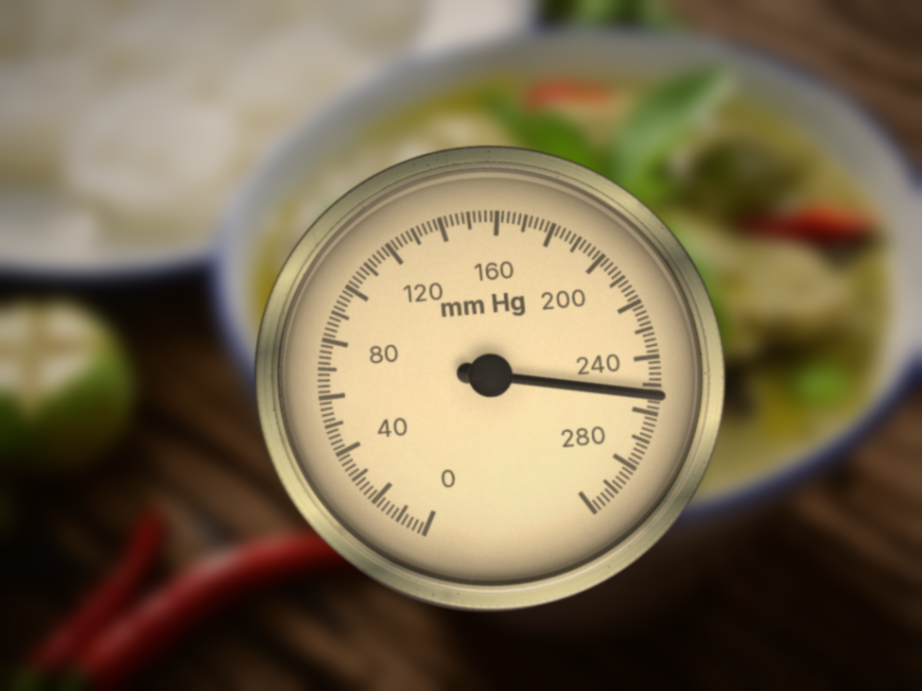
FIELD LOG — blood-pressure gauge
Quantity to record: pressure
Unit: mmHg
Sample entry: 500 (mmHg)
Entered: 254 (mmHg)
